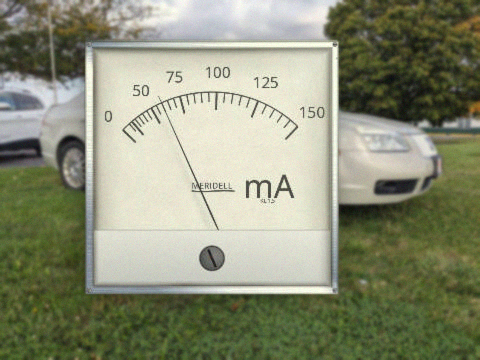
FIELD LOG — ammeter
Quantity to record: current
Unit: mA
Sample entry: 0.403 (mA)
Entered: 60 (mA)
